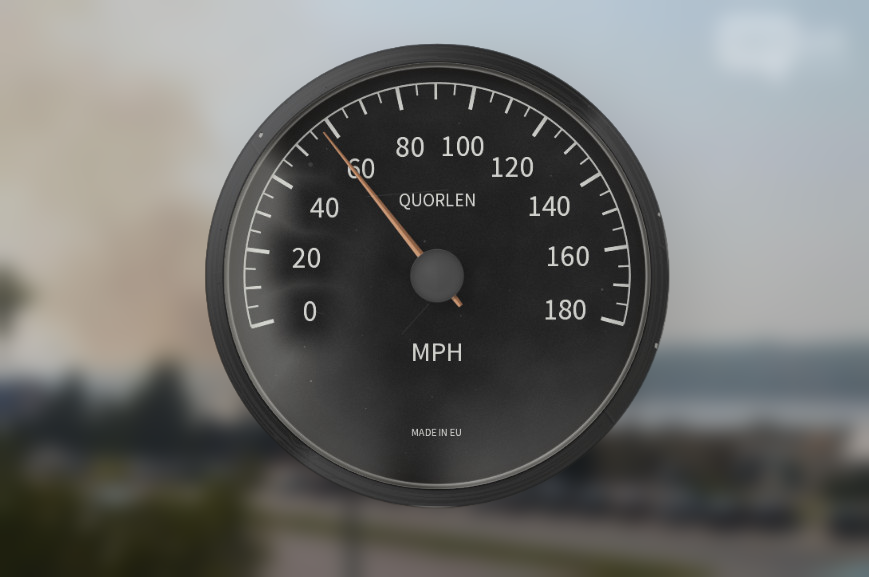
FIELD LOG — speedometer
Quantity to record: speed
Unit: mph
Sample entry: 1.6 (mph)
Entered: 57.5 (mph)
